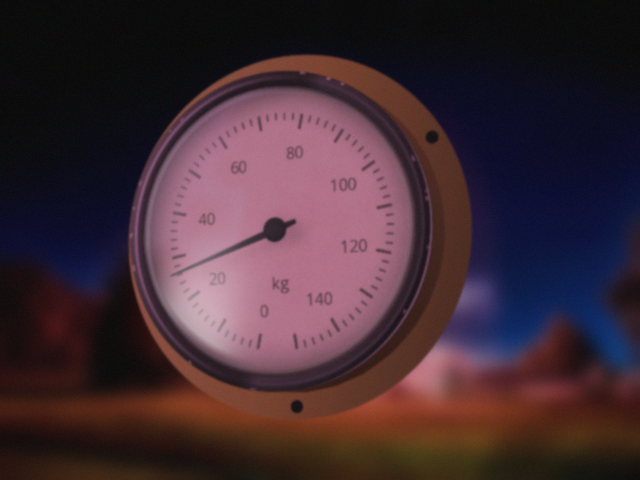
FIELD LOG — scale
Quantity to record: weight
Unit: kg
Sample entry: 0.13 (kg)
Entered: 26 (kg)
